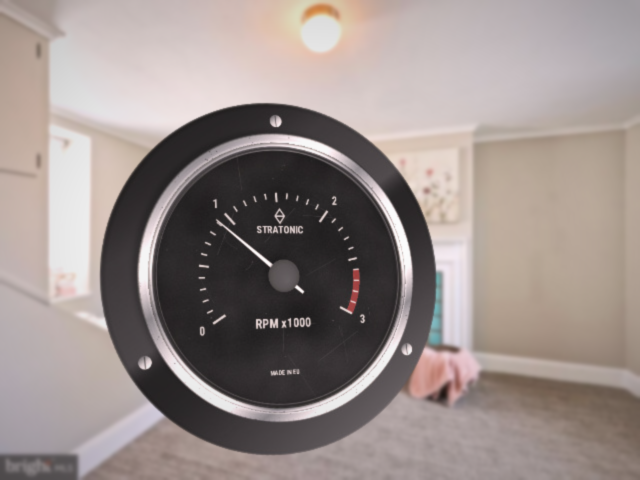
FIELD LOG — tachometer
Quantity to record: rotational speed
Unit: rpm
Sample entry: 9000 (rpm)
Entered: 900 (rpm)
